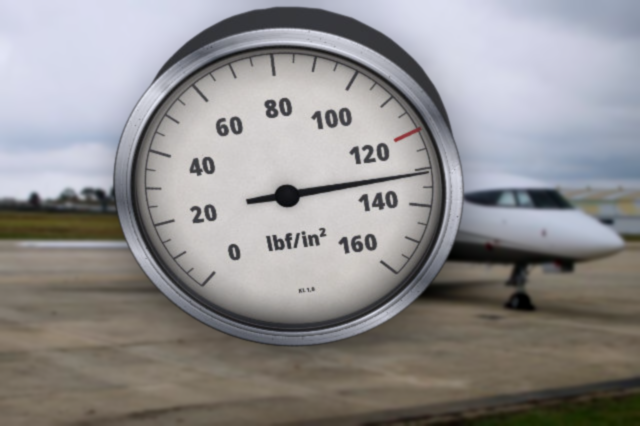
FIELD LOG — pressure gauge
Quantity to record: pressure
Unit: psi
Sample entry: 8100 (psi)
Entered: 130 (psi)
